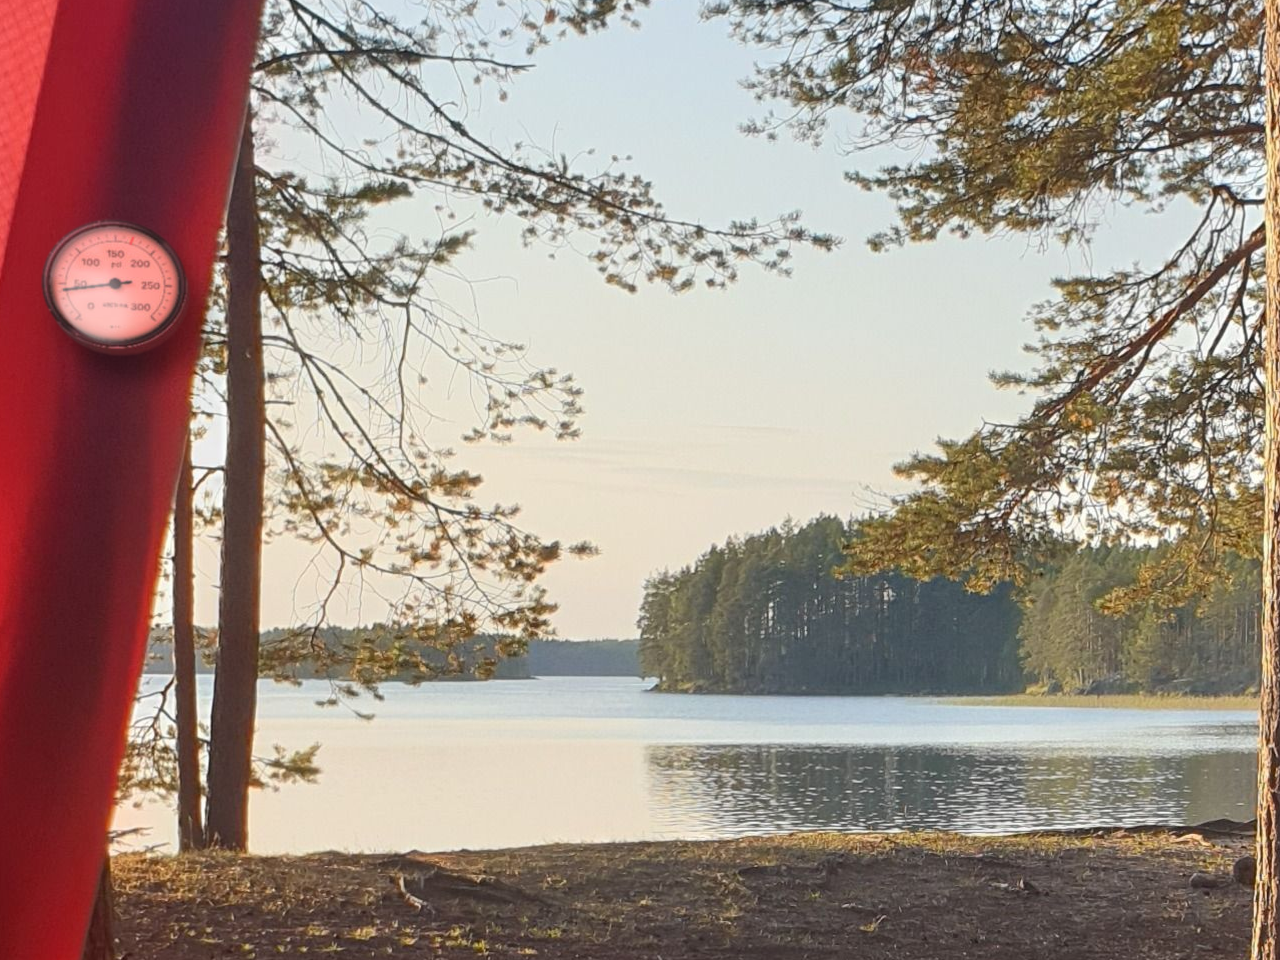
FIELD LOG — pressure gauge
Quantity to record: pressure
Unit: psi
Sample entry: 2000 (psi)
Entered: 40 (psi)
